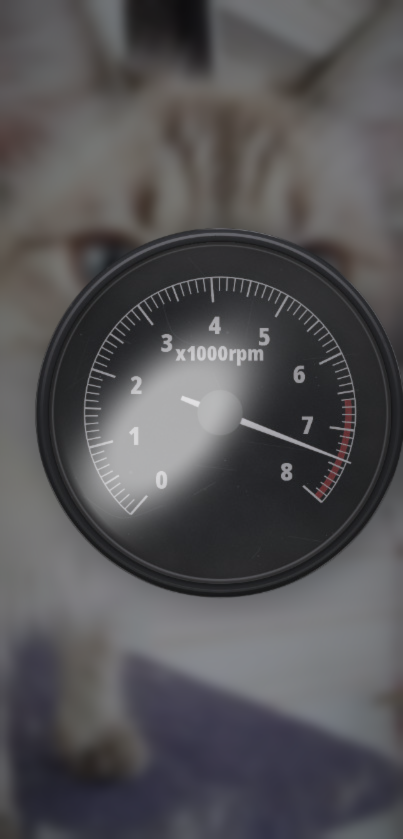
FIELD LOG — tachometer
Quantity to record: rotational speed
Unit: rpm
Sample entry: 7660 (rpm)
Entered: 7400 (rpm)
